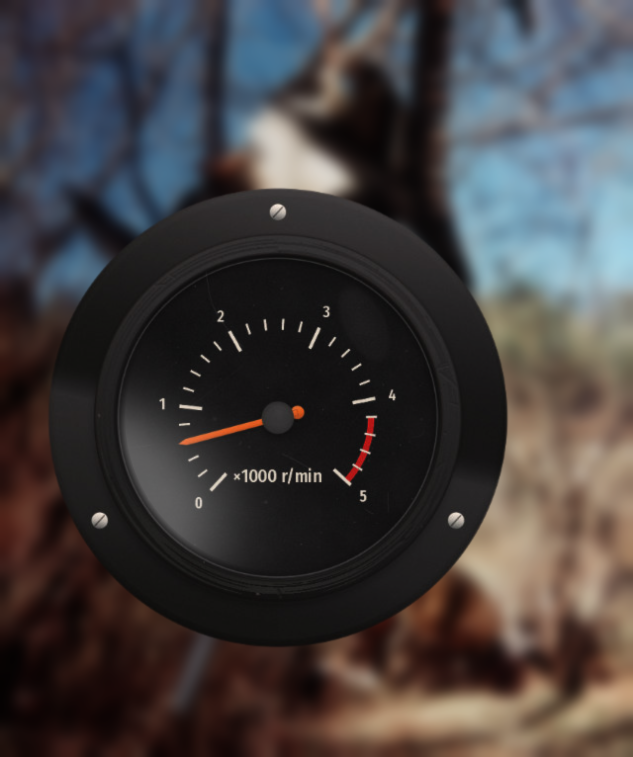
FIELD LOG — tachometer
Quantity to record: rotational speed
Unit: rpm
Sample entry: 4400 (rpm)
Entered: 600 (rpm)
